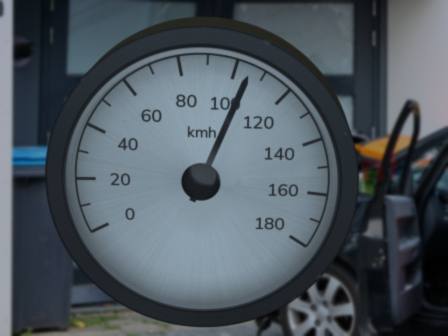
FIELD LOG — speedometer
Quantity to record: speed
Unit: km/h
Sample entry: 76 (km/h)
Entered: 105 (km/h)
